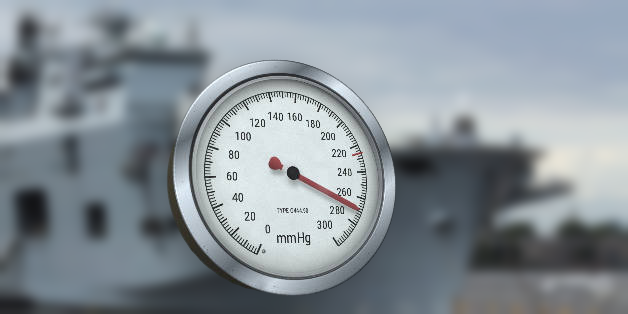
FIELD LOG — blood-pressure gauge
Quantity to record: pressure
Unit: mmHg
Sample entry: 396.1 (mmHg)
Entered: 270 (mmHg)
